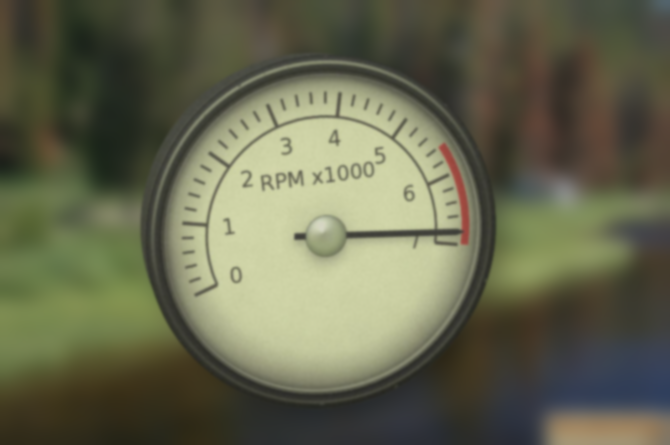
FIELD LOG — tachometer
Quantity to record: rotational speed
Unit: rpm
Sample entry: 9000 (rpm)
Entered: 6800 (rpm)
